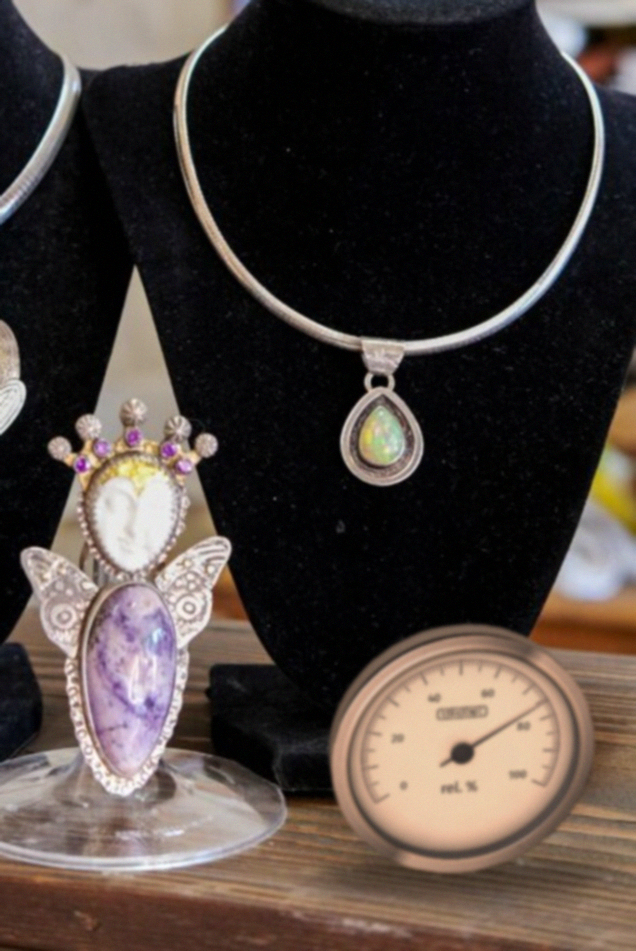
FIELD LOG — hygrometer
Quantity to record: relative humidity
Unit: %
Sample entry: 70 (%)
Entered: 75 (%)
